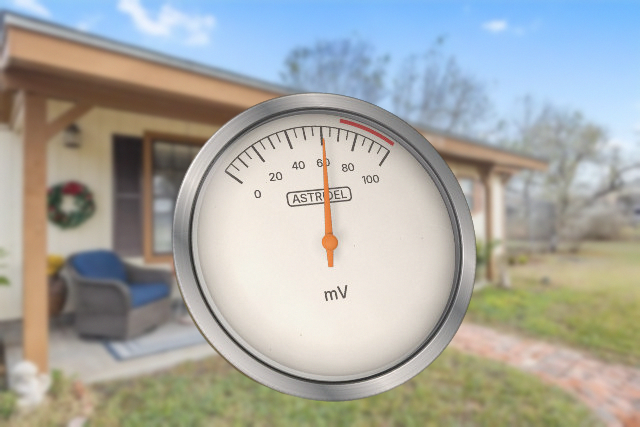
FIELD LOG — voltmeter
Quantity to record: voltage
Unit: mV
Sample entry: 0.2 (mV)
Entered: 60 (mV)
